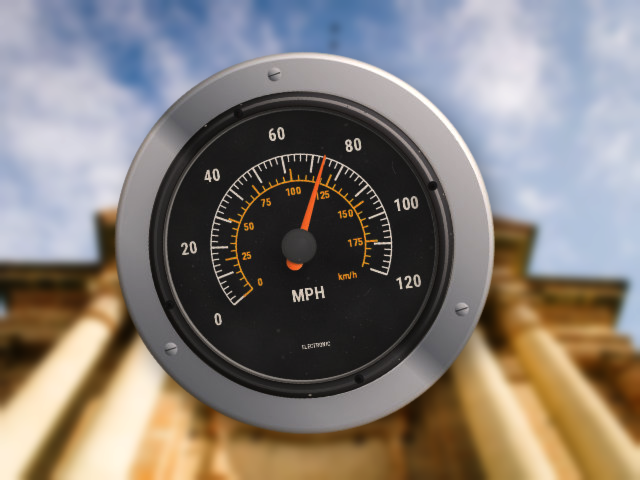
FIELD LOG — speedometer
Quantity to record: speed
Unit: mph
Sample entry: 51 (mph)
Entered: 74 (mph)
